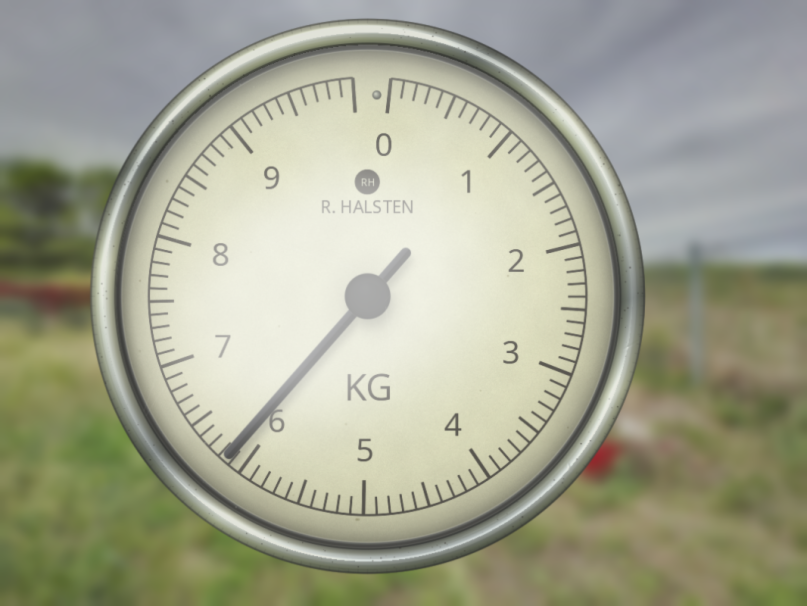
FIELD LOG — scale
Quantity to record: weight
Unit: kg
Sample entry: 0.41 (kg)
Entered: 6.15 (kg)
